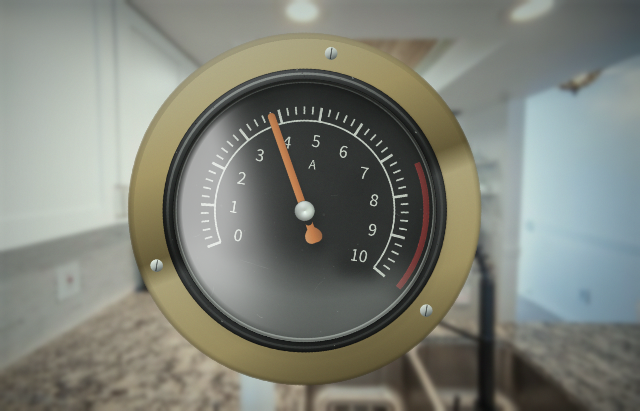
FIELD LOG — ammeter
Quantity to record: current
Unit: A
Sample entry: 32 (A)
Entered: 3.8 (A)
